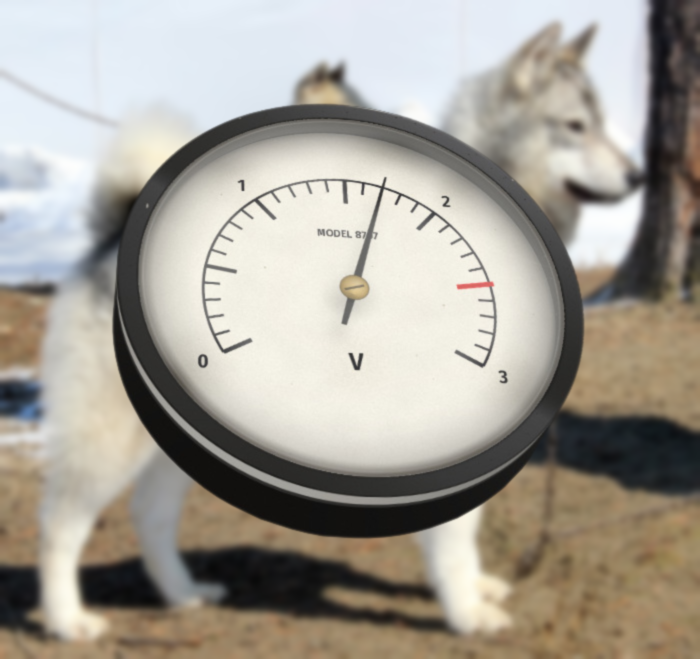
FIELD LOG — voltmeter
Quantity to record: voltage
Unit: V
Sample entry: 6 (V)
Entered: 1.7 (V)
